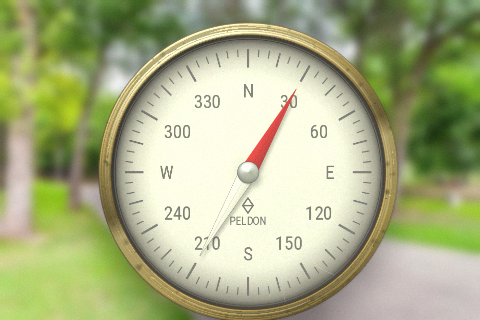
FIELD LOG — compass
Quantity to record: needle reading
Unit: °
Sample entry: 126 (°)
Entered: 30 (°)
